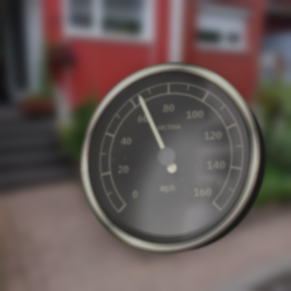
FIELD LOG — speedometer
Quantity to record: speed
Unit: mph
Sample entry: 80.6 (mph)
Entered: 65 (mph)
